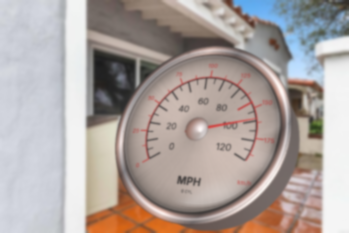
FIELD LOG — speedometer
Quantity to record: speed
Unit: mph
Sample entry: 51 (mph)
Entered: 100 (mph)
